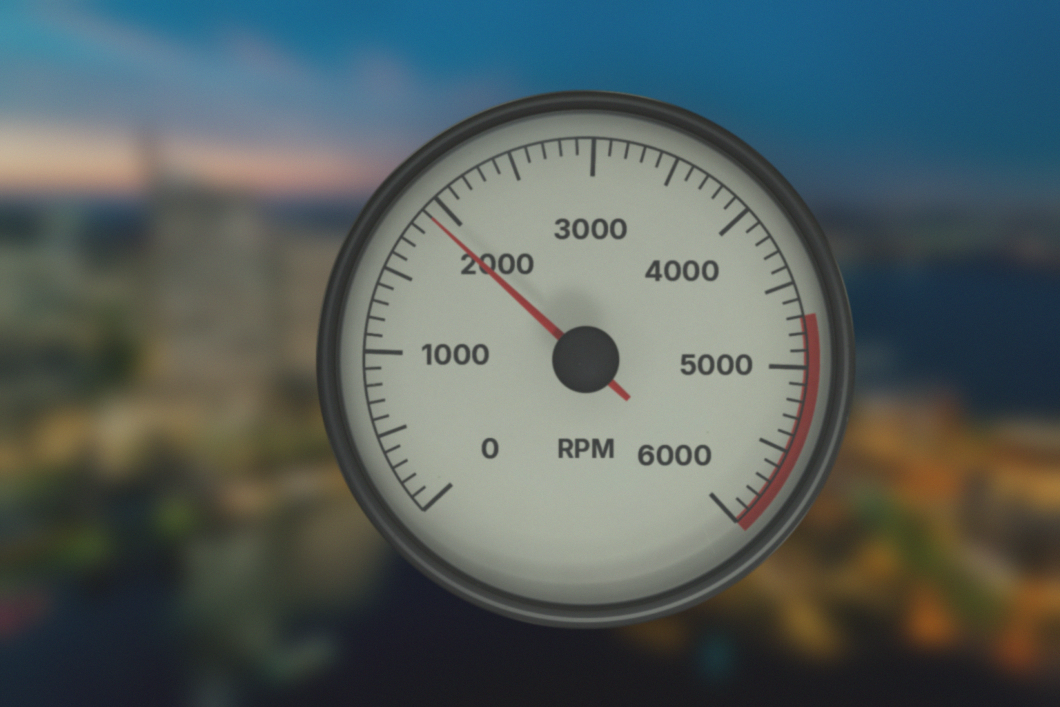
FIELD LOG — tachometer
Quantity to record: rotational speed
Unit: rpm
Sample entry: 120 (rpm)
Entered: 1900 (rpm)
